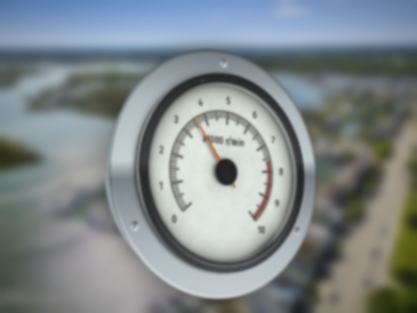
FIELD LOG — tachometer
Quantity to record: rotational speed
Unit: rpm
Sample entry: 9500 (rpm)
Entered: 3500 (rpm)
